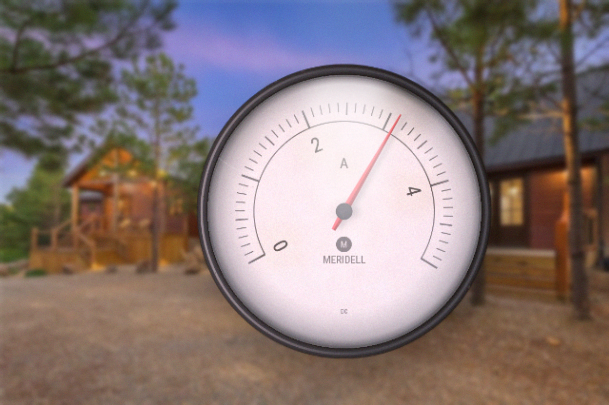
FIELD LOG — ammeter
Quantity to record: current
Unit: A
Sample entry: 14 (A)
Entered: 3.1 (A)
